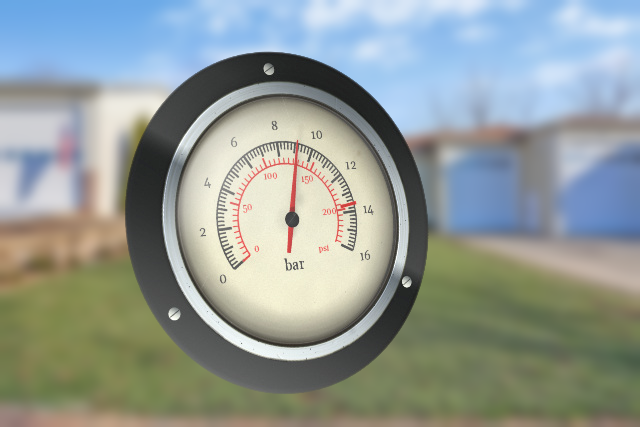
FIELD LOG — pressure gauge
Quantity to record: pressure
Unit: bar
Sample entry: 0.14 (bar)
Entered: 9 (bar)
